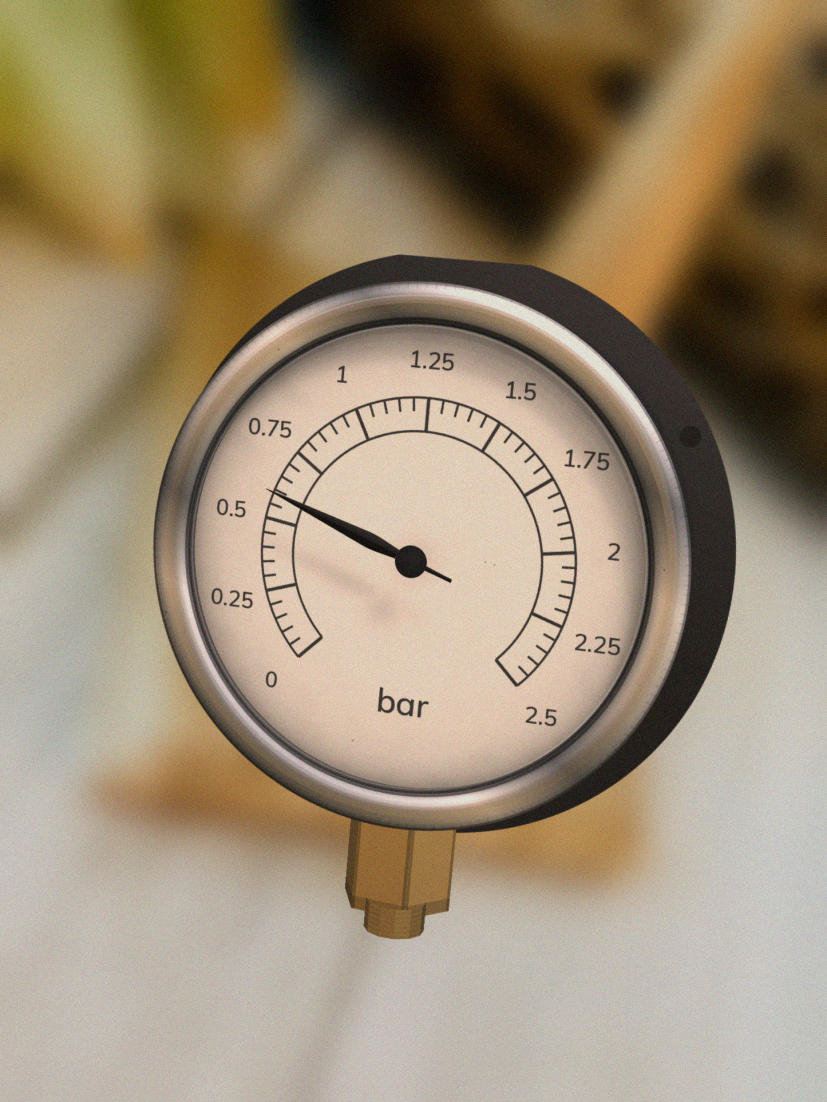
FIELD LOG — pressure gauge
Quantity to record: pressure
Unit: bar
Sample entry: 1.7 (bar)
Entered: 0.6 (bar)
